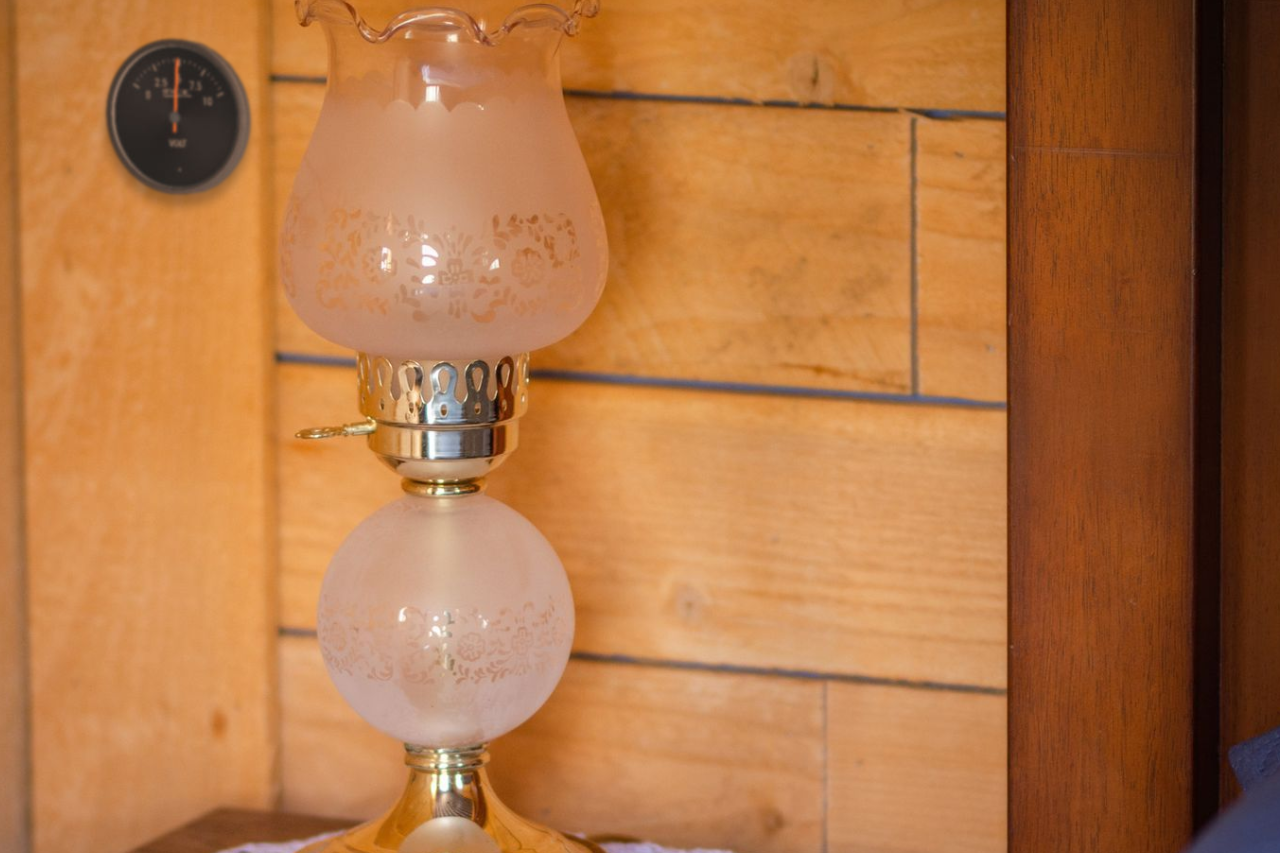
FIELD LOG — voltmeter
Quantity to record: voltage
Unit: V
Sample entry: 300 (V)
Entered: 5 (V)
